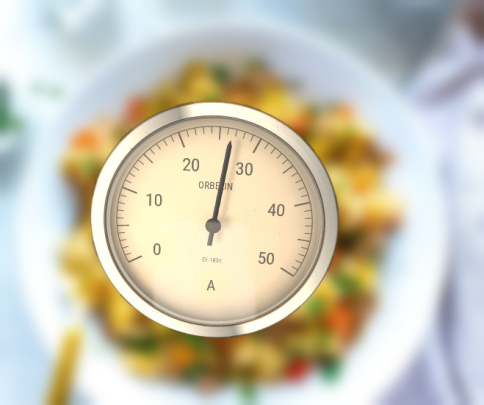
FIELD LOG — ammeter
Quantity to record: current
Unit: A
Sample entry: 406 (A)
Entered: 26.5 (A)
